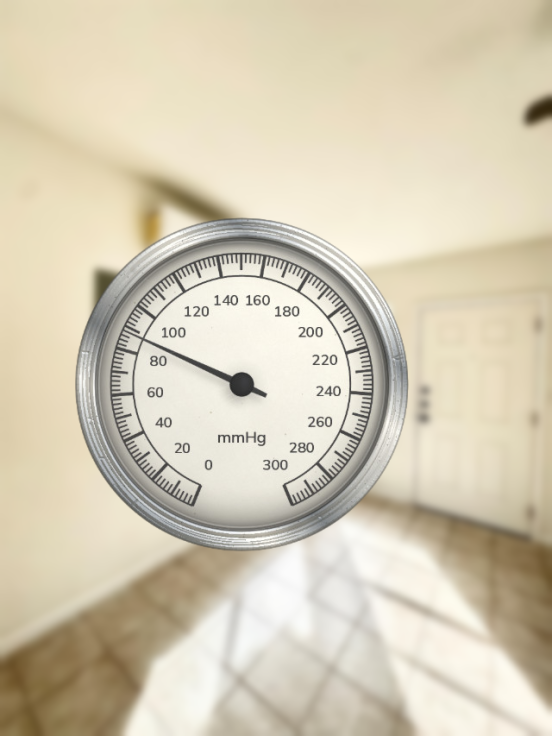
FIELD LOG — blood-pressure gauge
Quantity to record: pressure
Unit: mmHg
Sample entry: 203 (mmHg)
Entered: 88 (mmHg)
